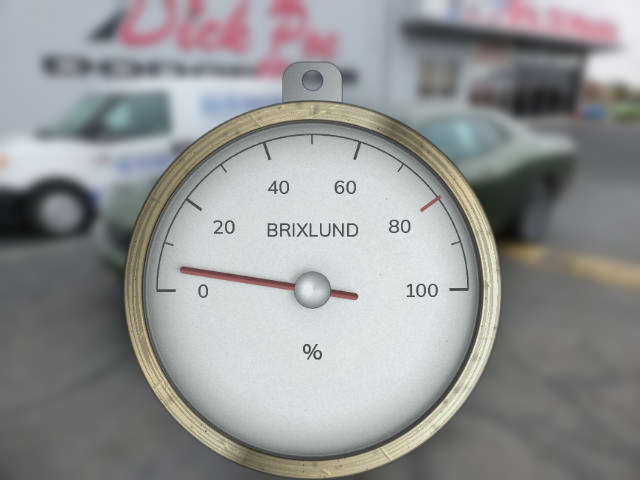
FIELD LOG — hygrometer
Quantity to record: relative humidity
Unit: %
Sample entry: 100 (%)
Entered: 5 (%)
